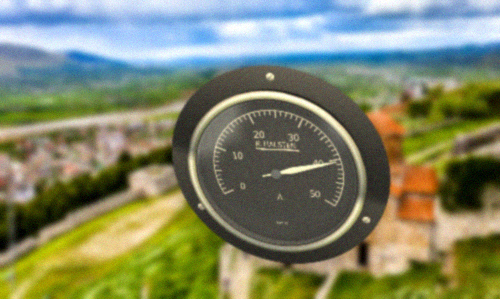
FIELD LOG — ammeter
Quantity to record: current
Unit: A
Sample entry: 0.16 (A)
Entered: 40 (A)
